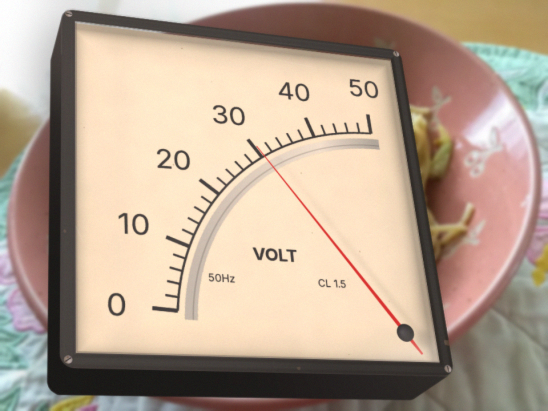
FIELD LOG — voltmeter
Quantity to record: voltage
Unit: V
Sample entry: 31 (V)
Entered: 30 (V)
